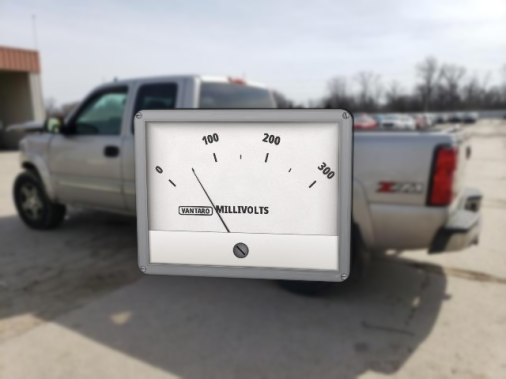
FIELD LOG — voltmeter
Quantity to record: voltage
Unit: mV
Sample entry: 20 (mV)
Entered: 50 (mV)
